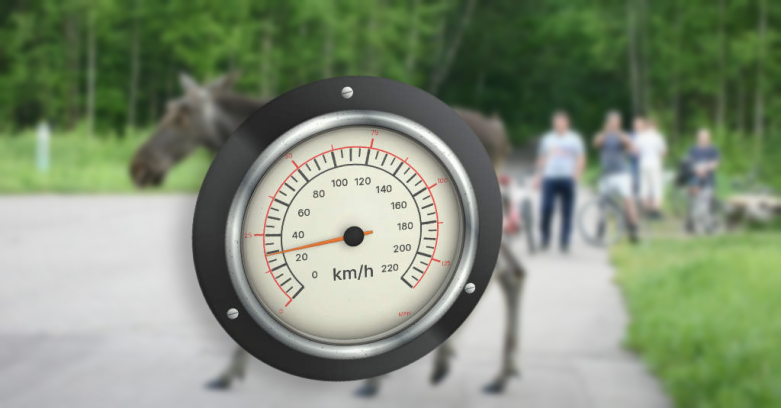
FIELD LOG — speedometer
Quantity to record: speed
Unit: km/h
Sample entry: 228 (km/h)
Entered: 30 (km/h)
